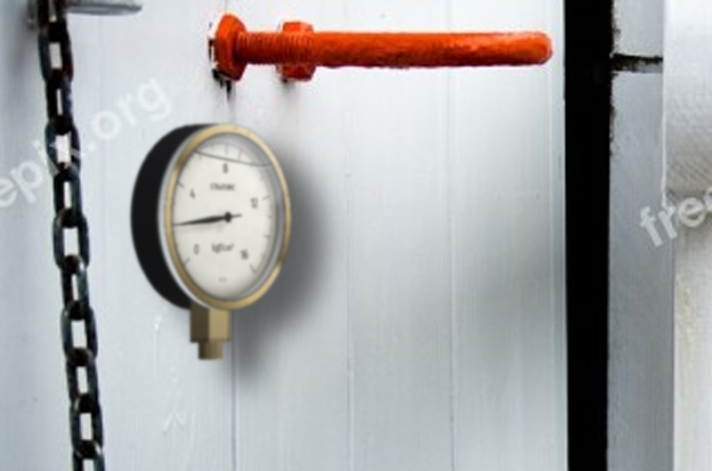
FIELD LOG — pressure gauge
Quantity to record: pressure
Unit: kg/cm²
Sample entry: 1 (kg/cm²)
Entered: 2 (kg/cm²)
